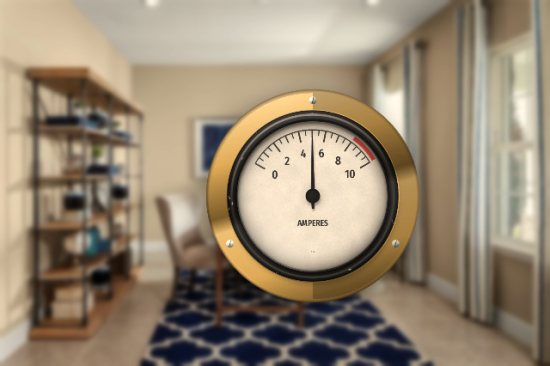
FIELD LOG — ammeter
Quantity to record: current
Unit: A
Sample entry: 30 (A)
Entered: 5 (A)
